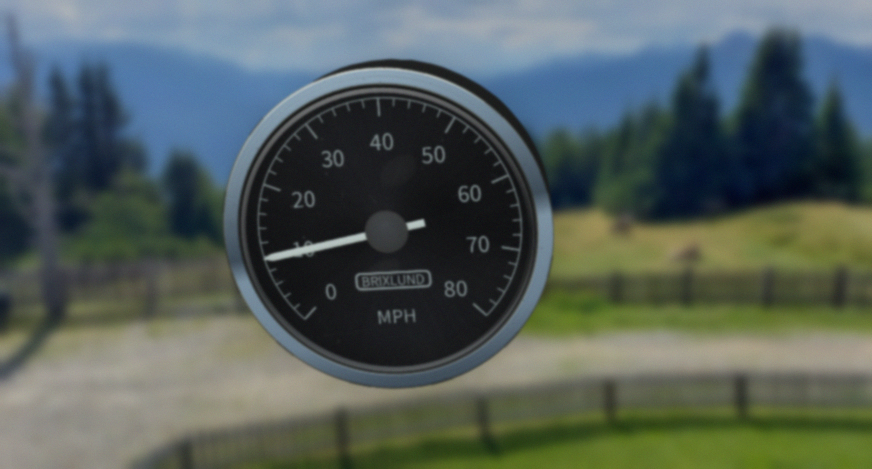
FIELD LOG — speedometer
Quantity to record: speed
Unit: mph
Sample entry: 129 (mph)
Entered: 10 (mph)
